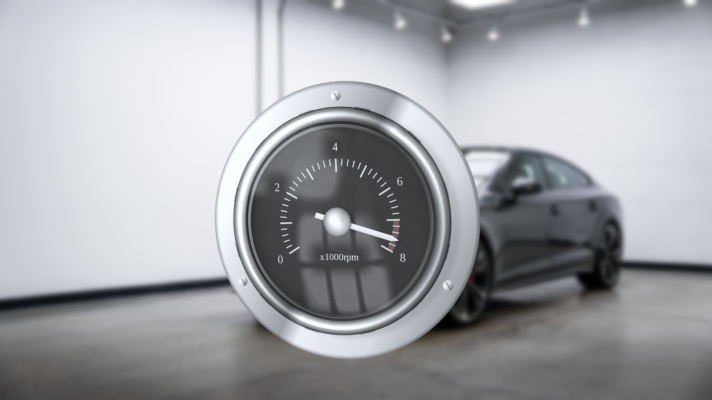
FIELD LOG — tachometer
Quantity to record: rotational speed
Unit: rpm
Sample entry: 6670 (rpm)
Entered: 7600 (rpm)
